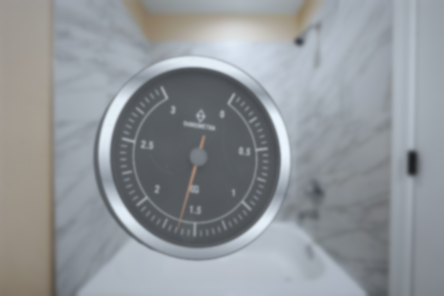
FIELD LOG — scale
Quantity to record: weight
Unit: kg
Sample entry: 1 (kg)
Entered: 1.65 (kg)
